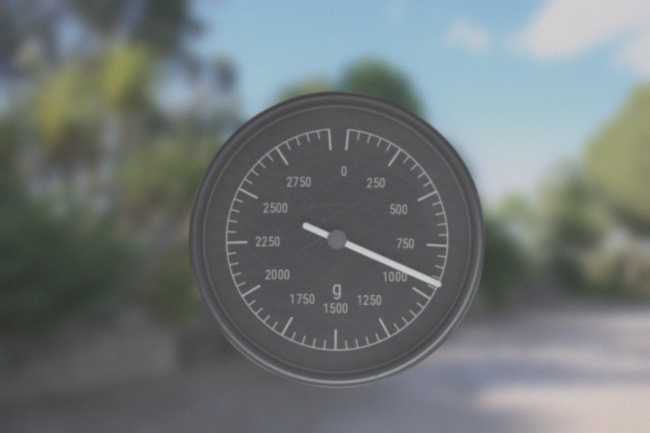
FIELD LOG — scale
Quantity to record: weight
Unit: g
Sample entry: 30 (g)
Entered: 925 (g)
